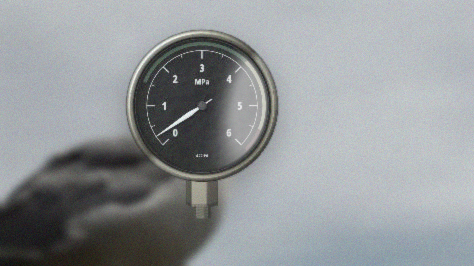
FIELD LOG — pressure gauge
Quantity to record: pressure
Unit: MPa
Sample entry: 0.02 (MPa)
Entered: 0.25 (MPa)
